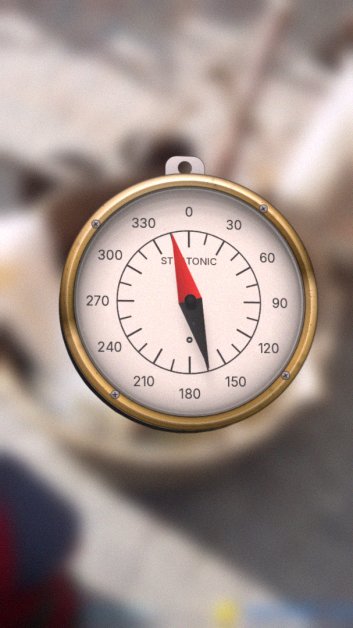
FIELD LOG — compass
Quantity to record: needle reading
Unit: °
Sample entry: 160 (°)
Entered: 345 (°)
